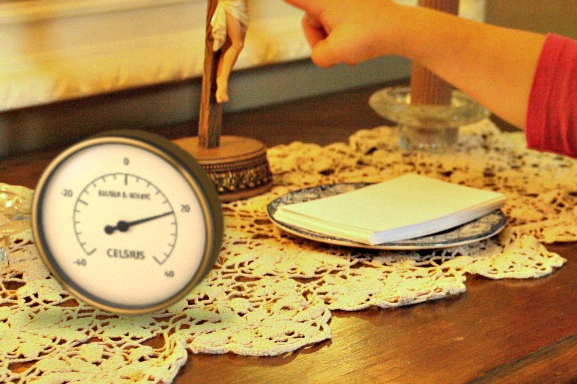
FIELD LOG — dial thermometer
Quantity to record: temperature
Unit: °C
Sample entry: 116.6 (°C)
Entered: 20 (°C)
